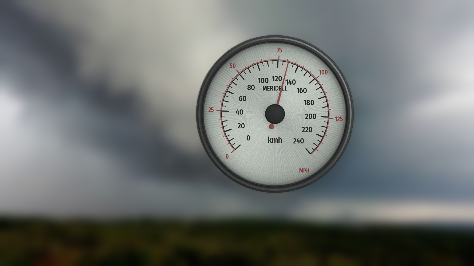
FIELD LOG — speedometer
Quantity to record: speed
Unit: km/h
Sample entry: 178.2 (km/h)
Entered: 130 (km/h)
